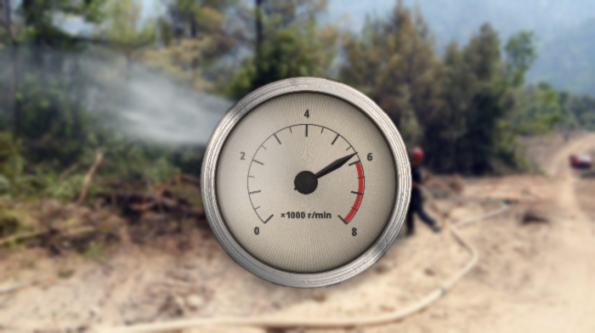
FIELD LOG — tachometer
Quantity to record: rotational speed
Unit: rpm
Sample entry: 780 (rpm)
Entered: 5750 (rpm)
